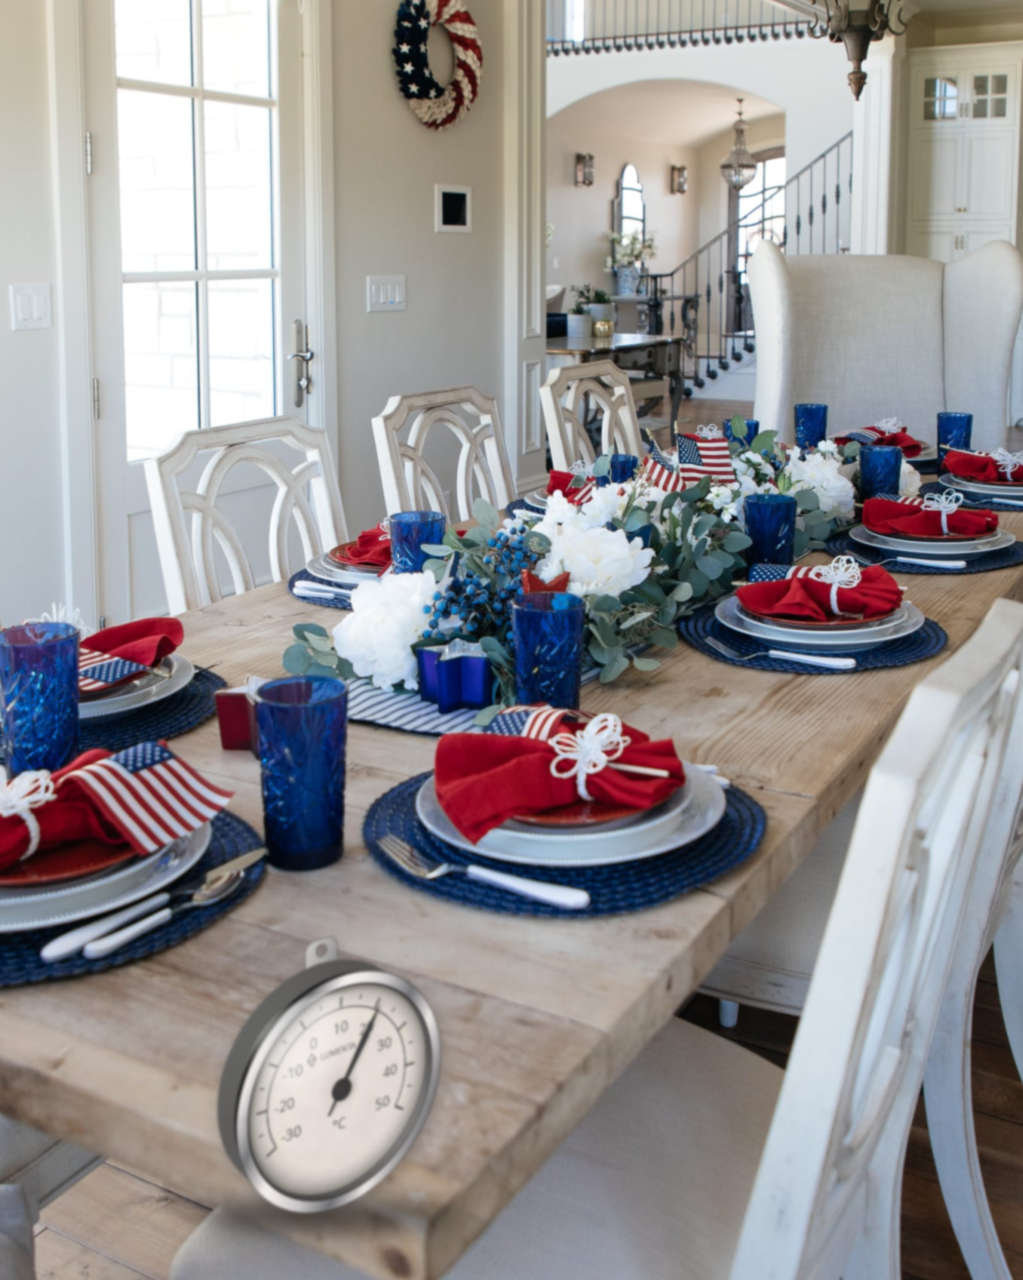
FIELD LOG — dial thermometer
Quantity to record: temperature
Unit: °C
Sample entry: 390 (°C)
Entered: 20 (°C)
